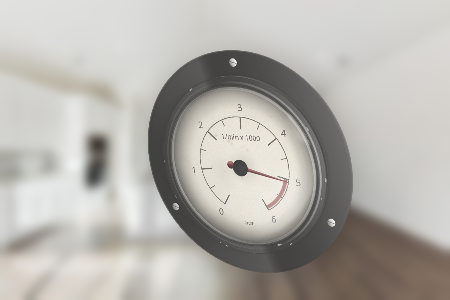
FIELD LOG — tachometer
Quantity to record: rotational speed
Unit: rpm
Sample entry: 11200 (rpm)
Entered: 5000 (rpm)
